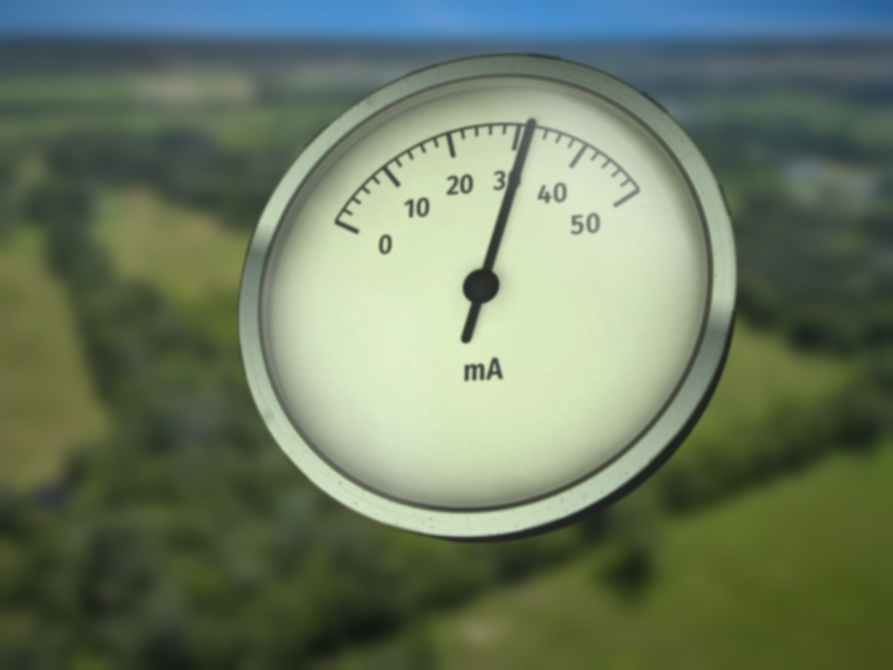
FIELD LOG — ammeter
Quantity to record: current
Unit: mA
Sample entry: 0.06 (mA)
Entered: 32 (mA)
